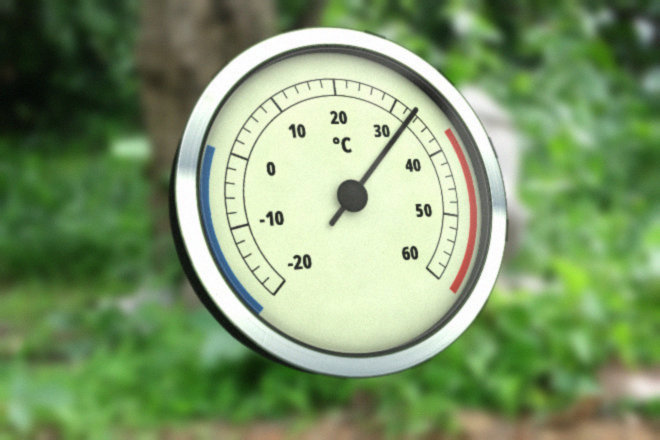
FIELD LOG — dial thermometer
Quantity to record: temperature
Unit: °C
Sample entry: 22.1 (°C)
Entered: 33 (°C)
